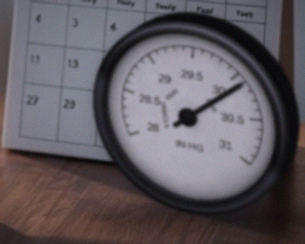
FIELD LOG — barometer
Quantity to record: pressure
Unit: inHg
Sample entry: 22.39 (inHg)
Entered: 30.1 (inHg)
